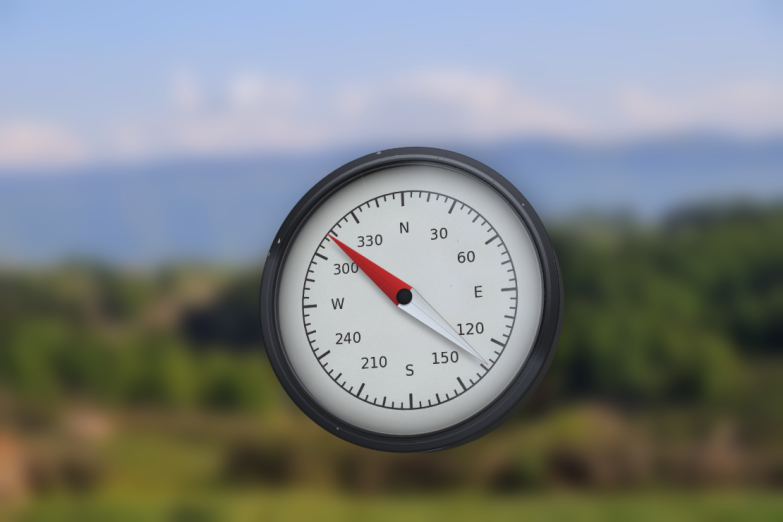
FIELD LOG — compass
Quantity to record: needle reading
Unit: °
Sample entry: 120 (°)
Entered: 312.5 (°)
